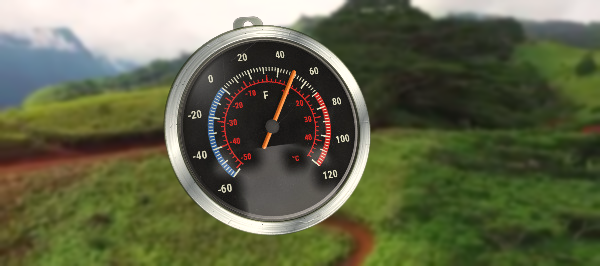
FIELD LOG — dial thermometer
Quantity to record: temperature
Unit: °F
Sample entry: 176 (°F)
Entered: 50 (°F)
